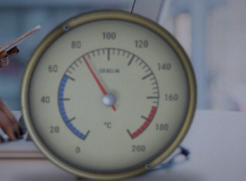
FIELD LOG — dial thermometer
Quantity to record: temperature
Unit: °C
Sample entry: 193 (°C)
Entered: 80 (°C)
